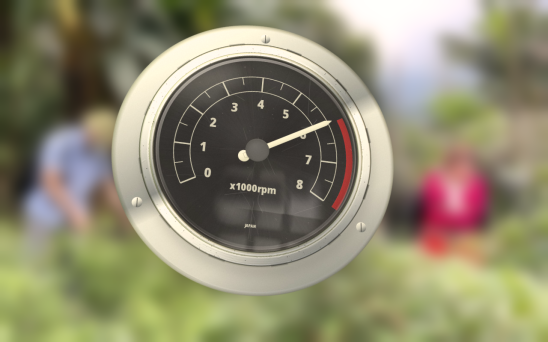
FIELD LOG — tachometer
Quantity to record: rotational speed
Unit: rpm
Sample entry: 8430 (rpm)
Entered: 6000 (rpm)
